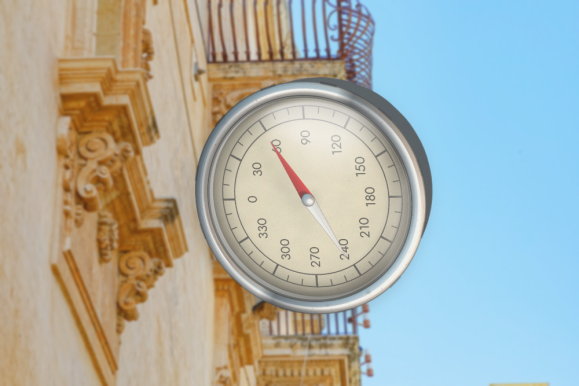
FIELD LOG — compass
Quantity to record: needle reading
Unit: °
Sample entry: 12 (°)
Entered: 60 (°)
